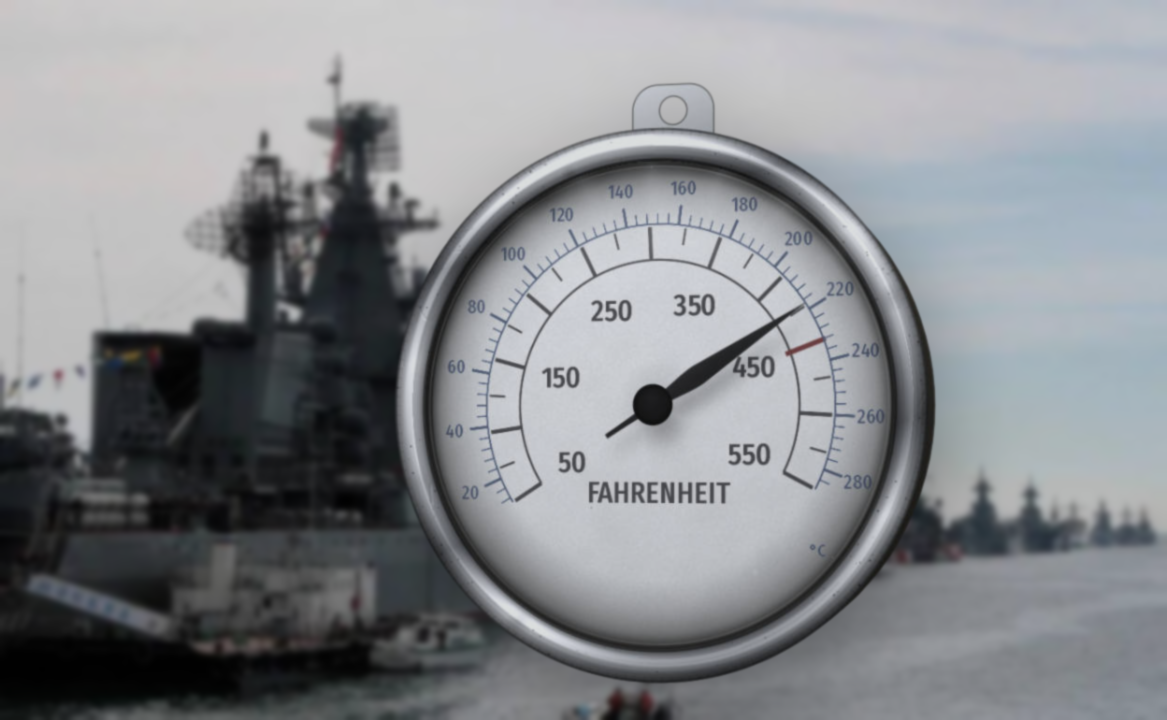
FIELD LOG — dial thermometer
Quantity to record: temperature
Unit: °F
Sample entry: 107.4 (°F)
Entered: 425 (°F)
